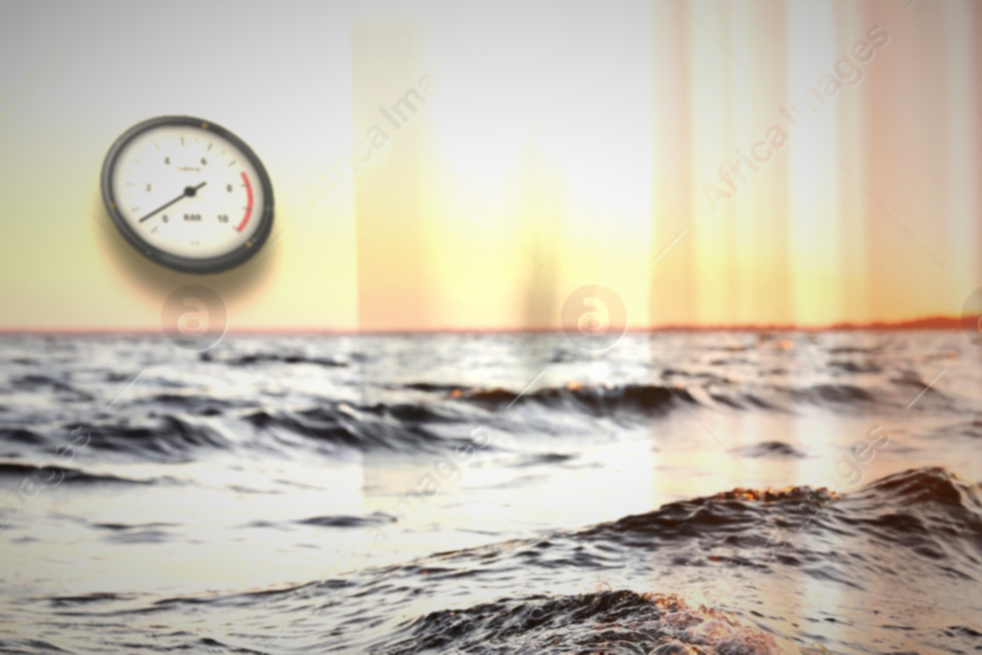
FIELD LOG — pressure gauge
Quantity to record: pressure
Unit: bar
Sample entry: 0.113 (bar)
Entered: 0.5 (bar)
